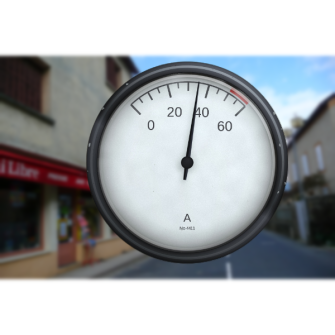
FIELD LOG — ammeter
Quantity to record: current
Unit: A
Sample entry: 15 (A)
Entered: 35 (A)
